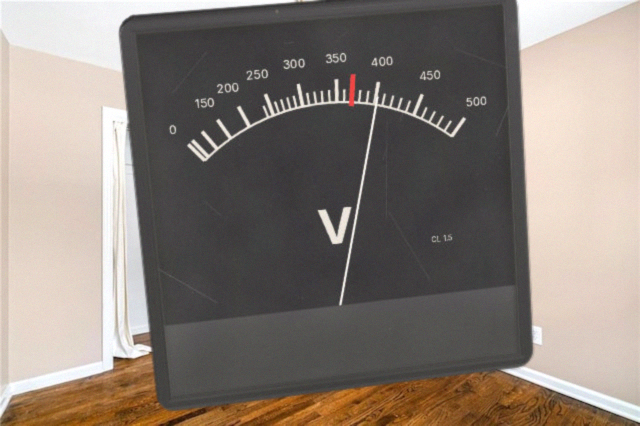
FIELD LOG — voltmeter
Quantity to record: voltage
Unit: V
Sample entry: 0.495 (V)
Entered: 400 (V)
